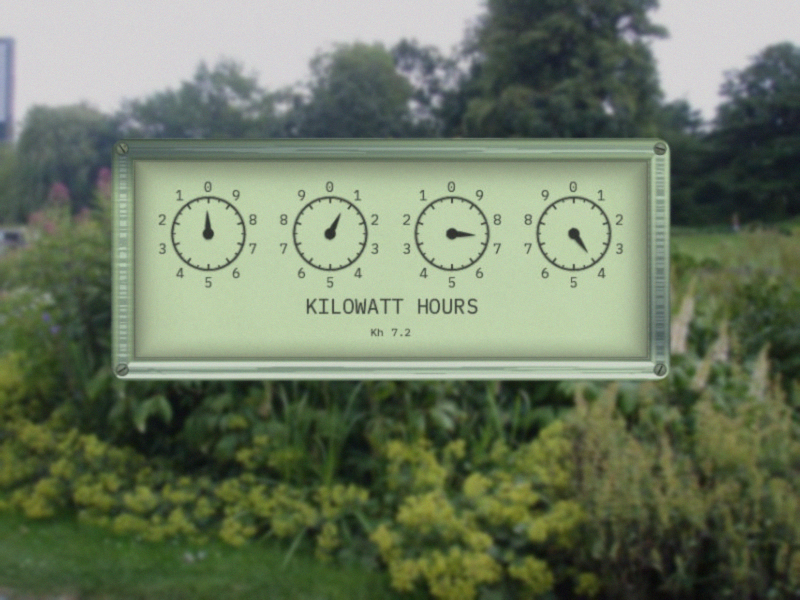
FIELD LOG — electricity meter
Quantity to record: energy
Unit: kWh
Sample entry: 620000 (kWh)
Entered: 74 (kWh)
